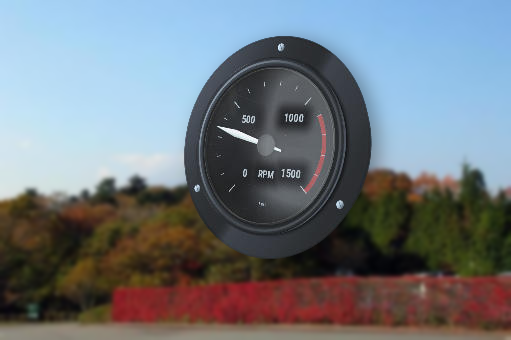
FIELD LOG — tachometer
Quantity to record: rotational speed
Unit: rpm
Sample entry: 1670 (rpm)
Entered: 350 (rpm)
